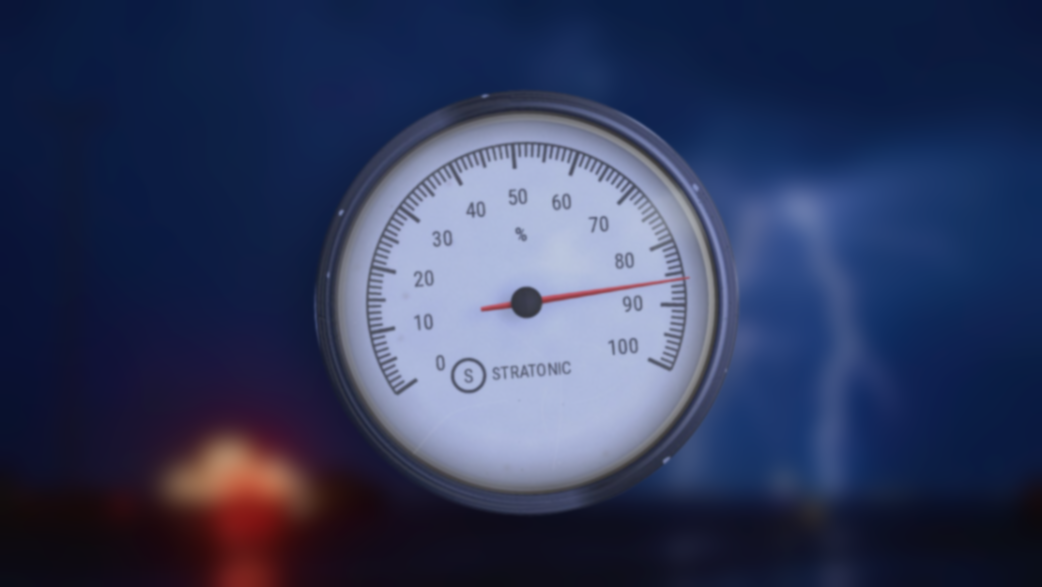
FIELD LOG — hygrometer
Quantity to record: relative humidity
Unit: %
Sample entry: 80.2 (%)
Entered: 86 (%)
